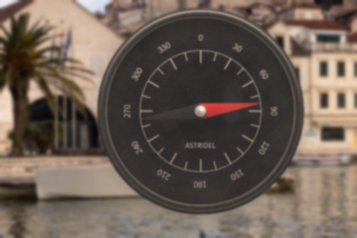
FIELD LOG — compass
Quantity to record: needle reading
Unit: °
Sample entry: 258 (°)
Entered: 82.5 (°)
